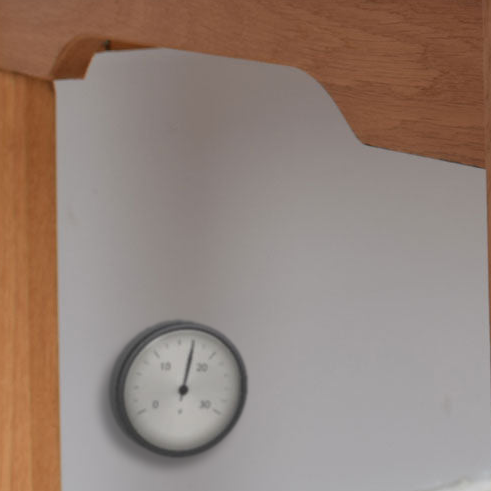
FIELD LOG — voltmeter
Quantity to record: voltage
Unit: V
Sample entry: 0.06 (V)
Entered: 16 (V)
